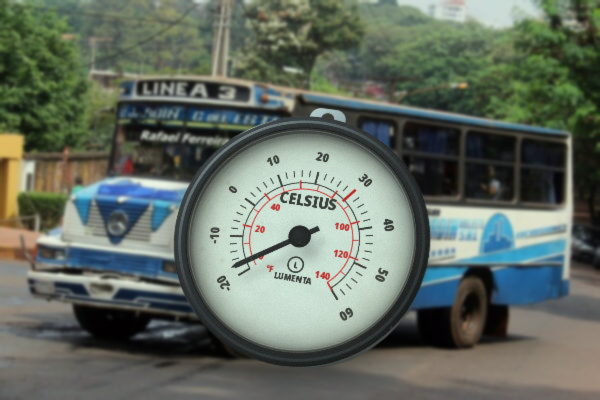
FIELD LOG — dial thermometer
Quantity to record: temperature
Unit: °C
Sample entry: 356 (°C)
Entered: -18 (°C)
